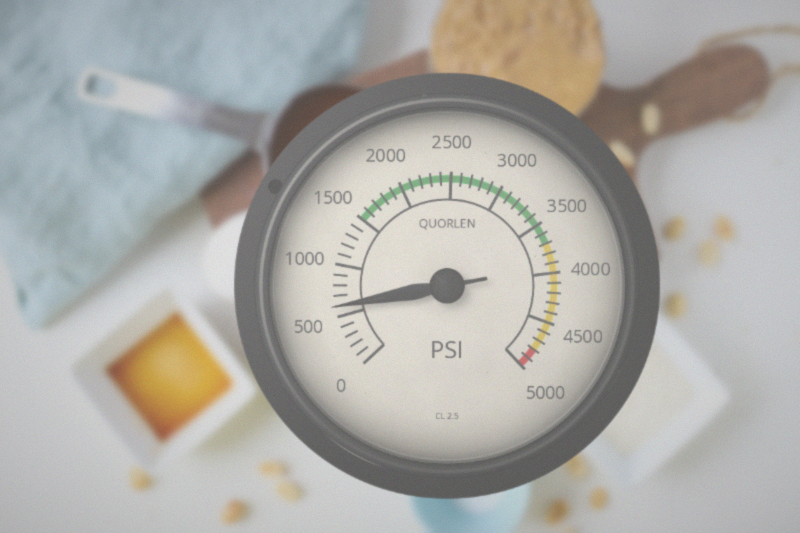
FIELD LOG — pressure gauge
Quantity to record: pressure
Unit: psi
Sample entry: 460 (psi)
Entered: 600 (psi)
